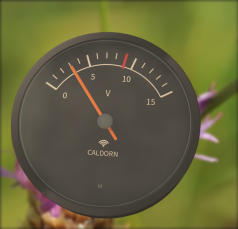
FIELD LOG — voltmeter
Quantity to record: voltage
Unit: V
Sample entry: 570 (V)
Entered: 3 (V)
